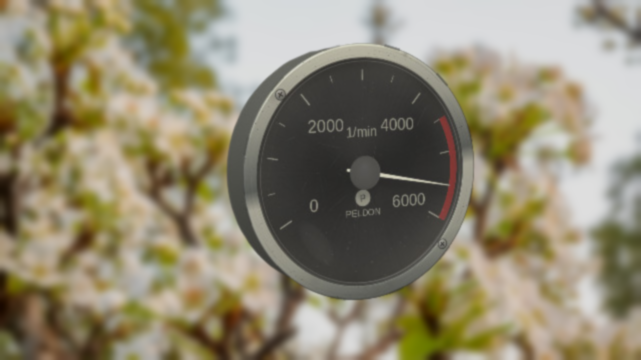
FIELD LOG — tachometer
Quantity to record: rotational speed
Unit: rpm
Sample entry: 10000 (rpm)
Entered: 5500 (rpm)
